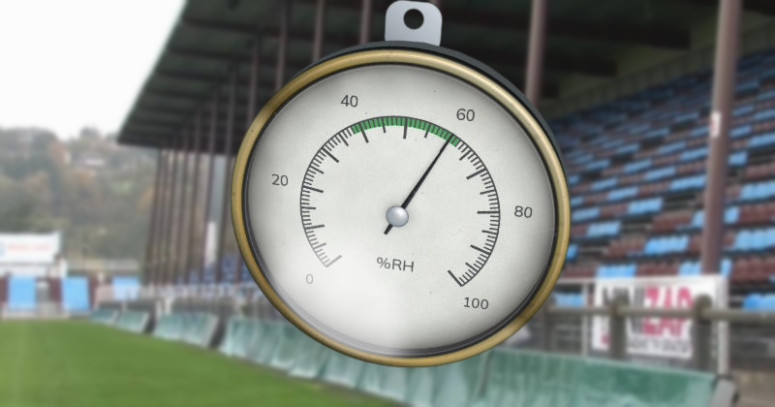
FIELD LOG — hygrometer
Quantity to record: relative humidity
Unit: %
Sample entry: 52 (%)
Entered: 60 (%)
